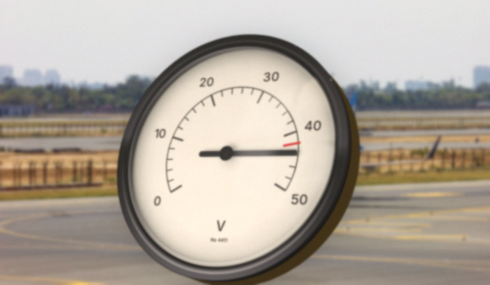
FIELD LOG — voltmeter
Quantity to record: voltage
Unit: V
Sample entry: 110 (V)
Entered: 44 (V)
